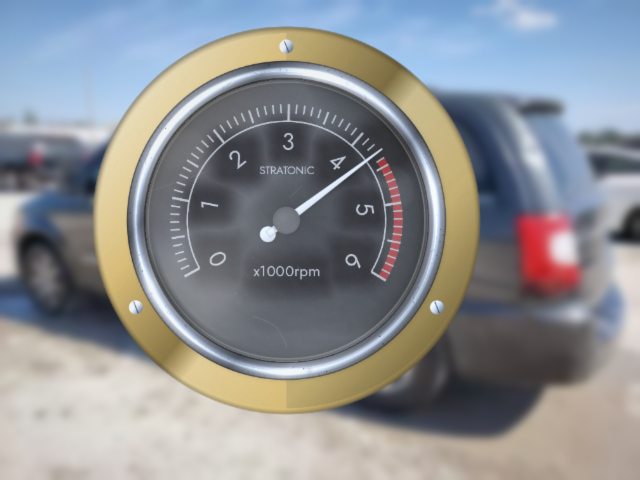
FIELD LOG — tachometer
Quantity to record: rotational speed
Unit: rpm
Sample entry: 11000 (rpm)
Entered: 4300 (rpm)
